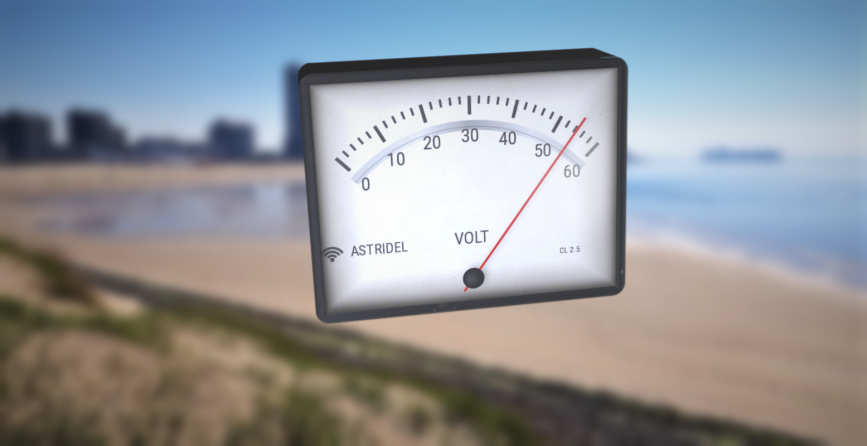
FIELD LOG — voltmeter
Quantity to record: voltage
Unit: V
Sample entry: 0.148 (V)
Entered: 54 (V)
